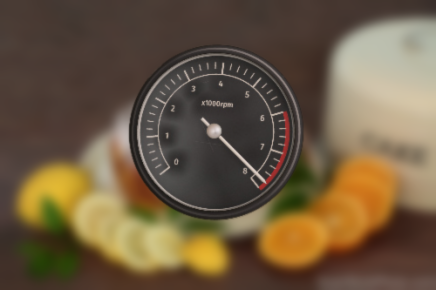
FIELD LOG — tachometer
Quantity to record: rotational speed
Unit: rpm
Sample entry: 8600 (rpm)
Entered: 7800 (rpm)
